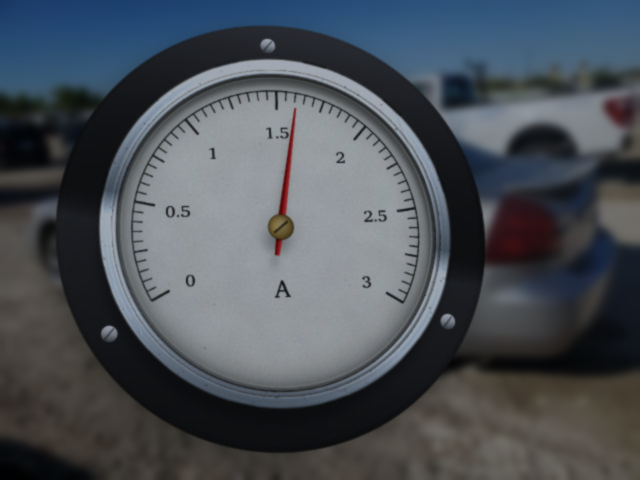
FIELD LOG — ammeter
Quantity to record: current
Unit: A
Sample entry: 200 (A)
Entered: 1.6 (A)
